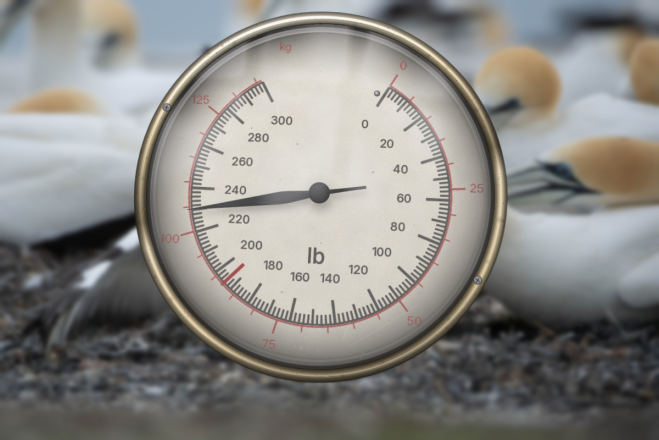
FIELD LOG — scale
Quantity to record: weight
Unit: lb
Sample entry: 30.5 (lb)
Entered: 230 (lb)
